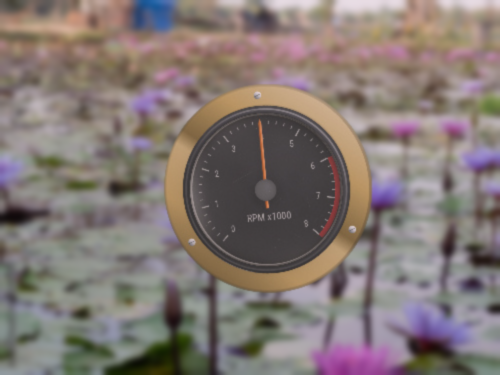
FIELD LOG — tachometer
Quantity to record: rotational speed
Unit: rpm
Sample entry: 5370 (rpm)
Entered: 4000 (rpm)
